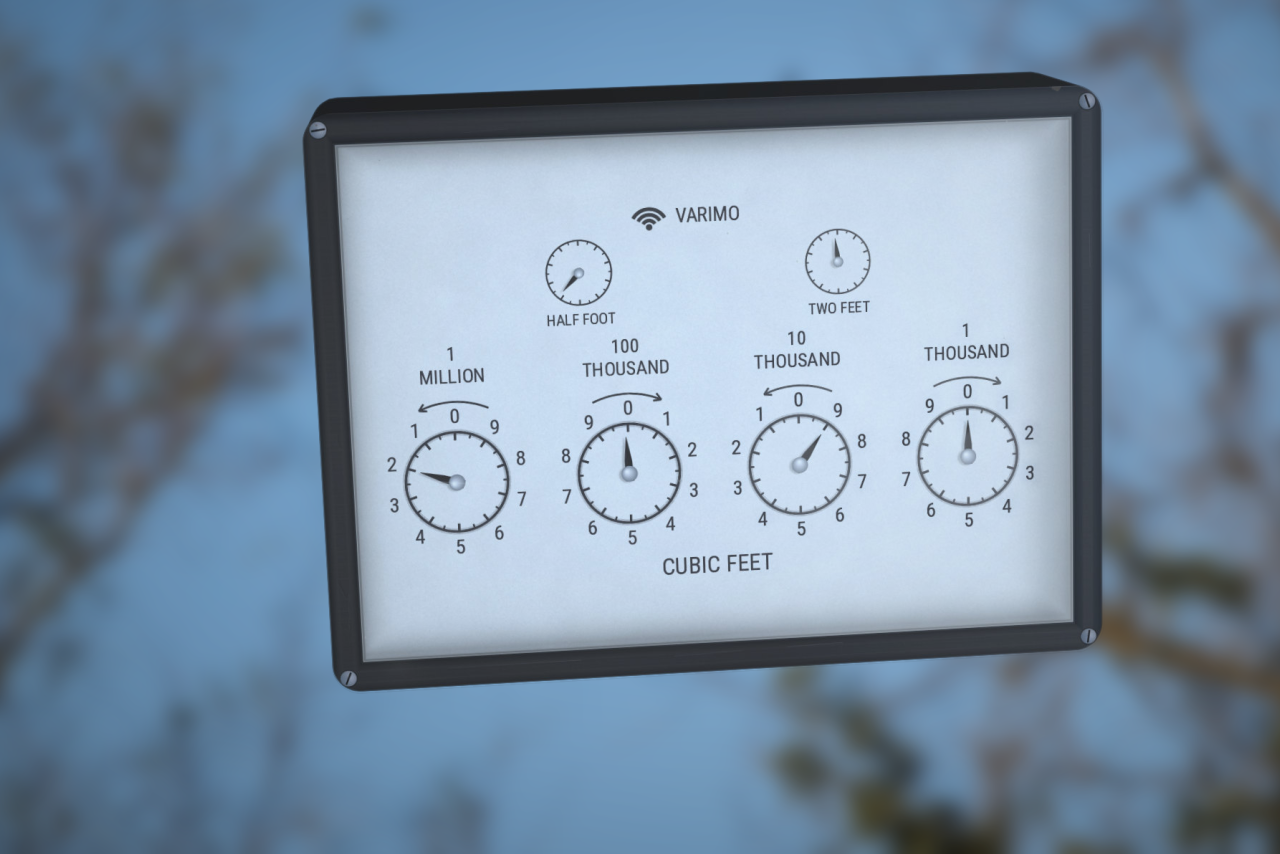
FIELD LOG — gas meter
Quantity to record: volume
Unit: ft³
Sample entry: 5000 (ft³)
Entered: 199000 (ft³)
